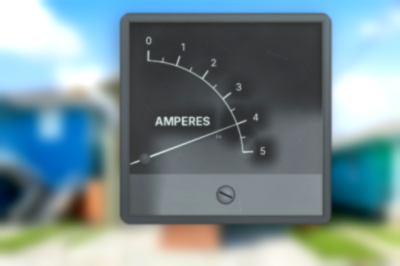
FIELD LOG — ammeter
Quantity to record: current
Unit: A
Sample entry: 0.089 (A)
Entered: 4 (A)
